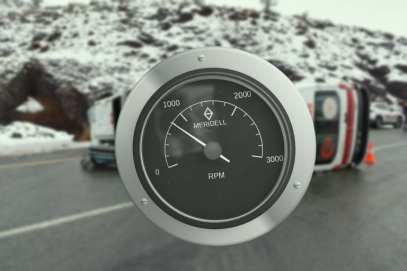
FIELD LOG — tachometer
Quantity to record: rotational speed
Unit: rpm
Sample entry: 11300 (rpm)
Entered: 800 (rpm)
